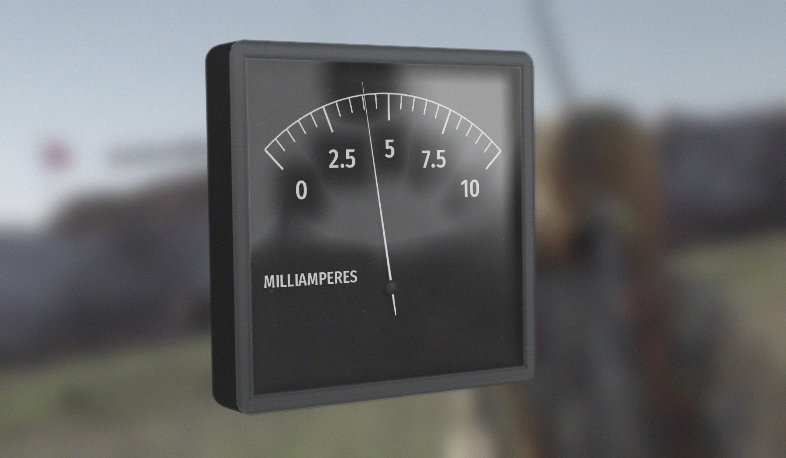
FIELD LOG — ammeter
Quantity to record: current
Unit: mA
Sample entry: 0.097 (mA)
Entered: 4 (mA)
